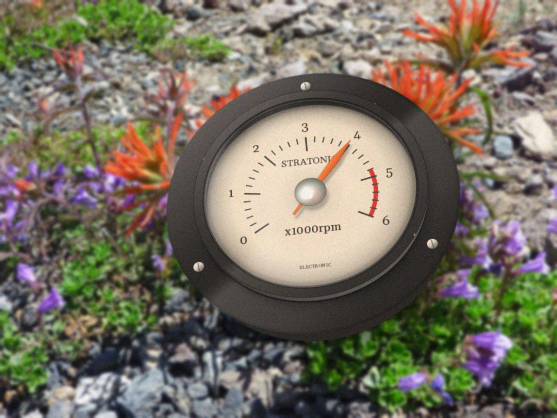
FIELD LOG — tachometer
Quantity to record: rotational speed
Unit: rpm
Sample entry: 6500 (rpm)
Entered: 4000 (rpm)
